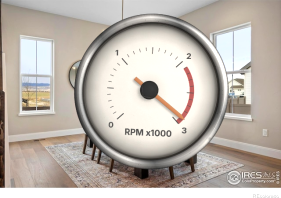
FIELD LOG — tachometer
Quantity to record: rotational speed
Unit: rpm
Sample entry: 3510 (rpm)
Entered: 2900 (rpm)
